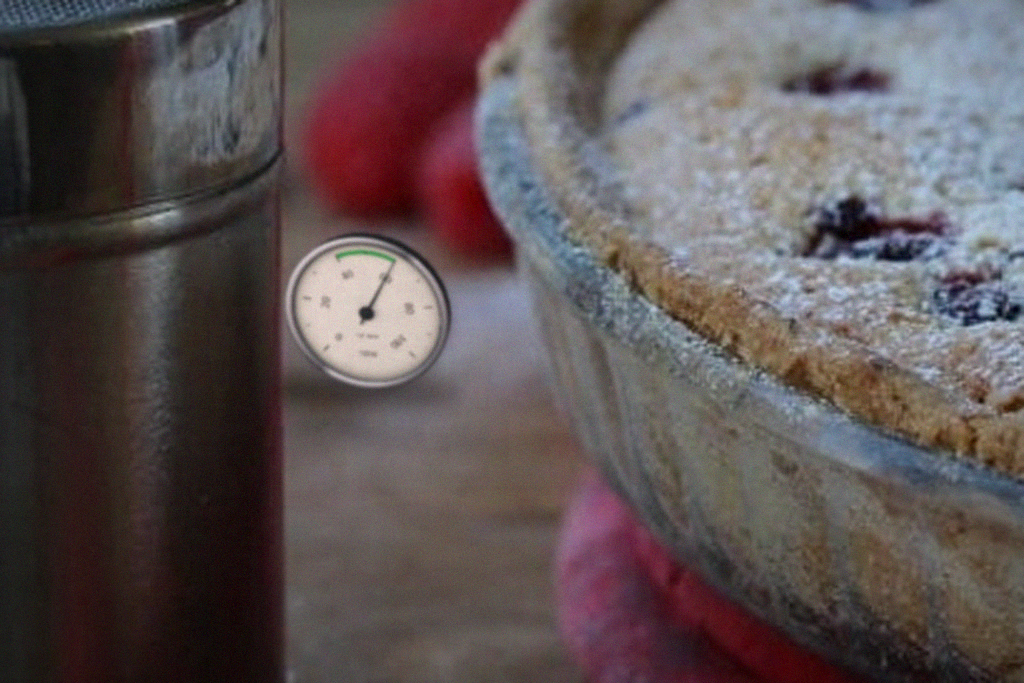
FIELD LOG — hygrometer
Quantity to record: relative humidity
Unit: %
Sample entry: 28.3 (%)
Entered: 60 (%)
